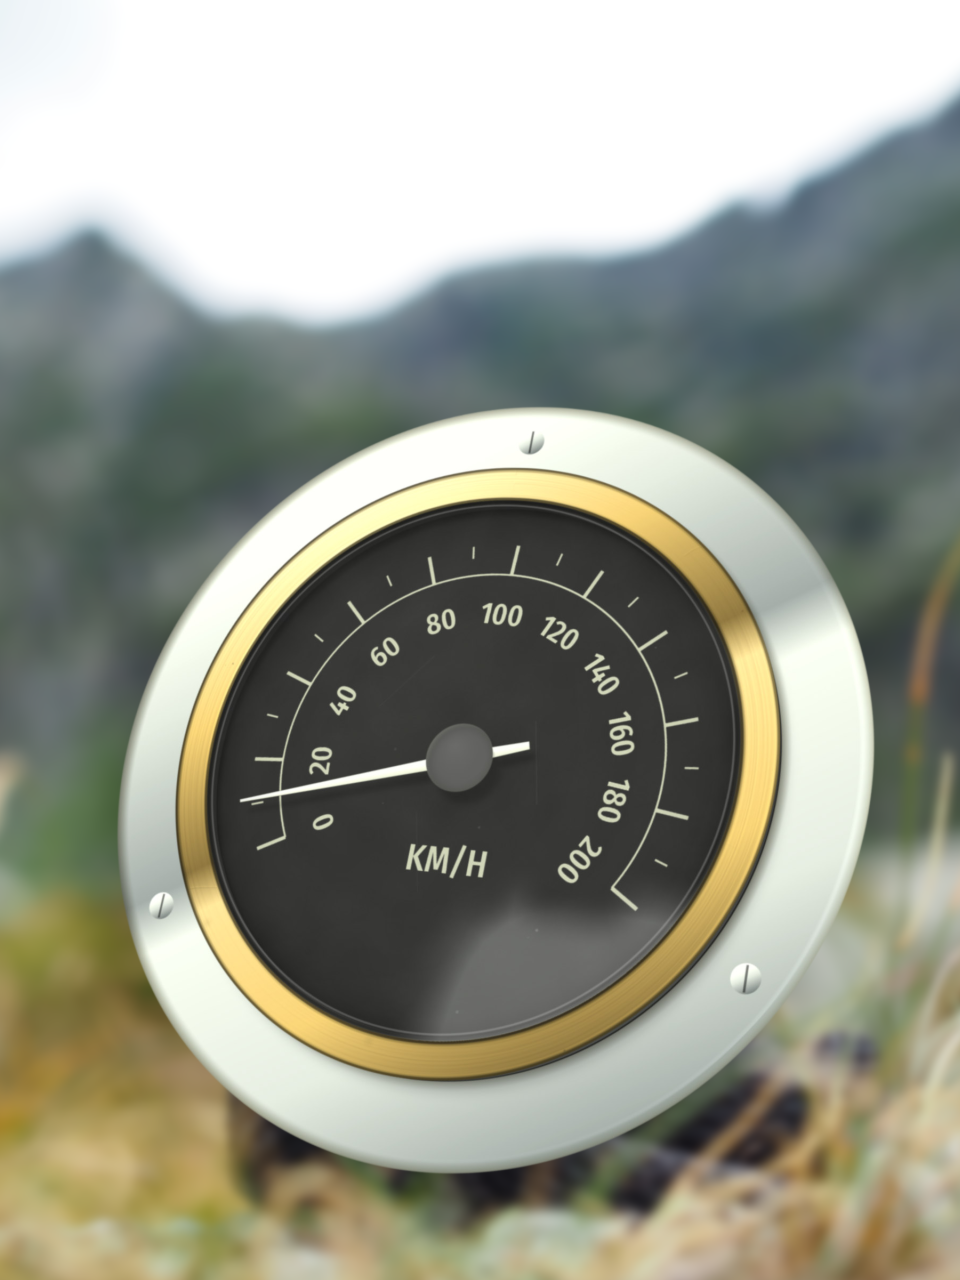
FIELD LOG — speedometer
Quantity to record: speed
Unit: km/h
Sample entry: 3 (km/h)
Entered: 10 (km/h)
